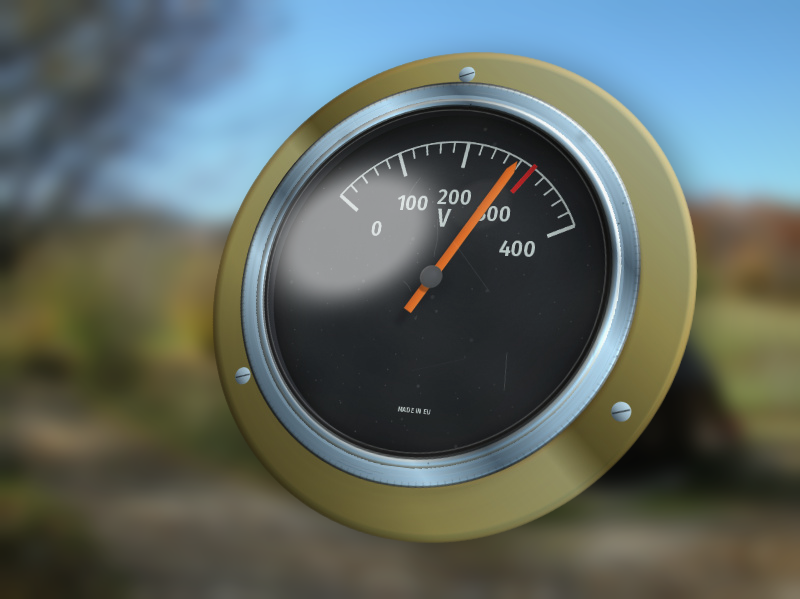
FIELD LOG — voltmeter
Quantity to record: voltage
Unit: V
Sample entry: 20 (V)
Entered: 280 (V)
